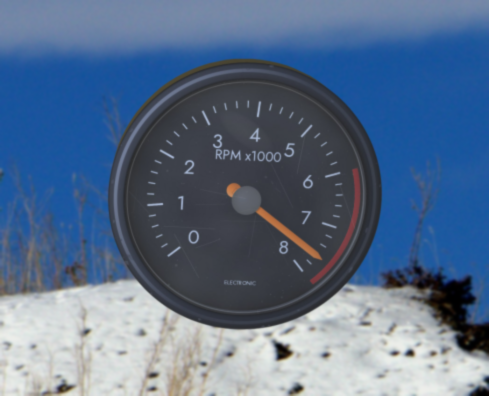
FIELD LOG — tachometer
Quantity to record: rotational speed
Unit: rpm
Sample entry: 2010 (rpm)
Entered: 7600 (rpm)
